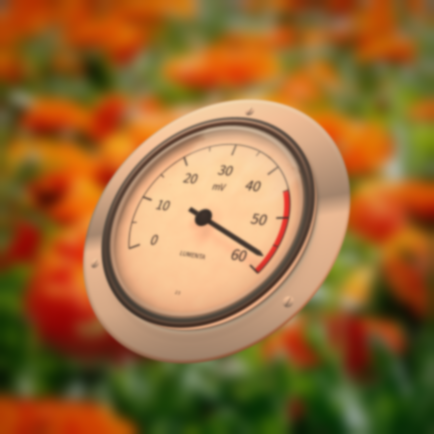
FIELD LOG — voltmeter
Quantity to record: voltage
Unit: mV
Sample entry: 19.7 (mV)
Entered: 57.5 (mV)
